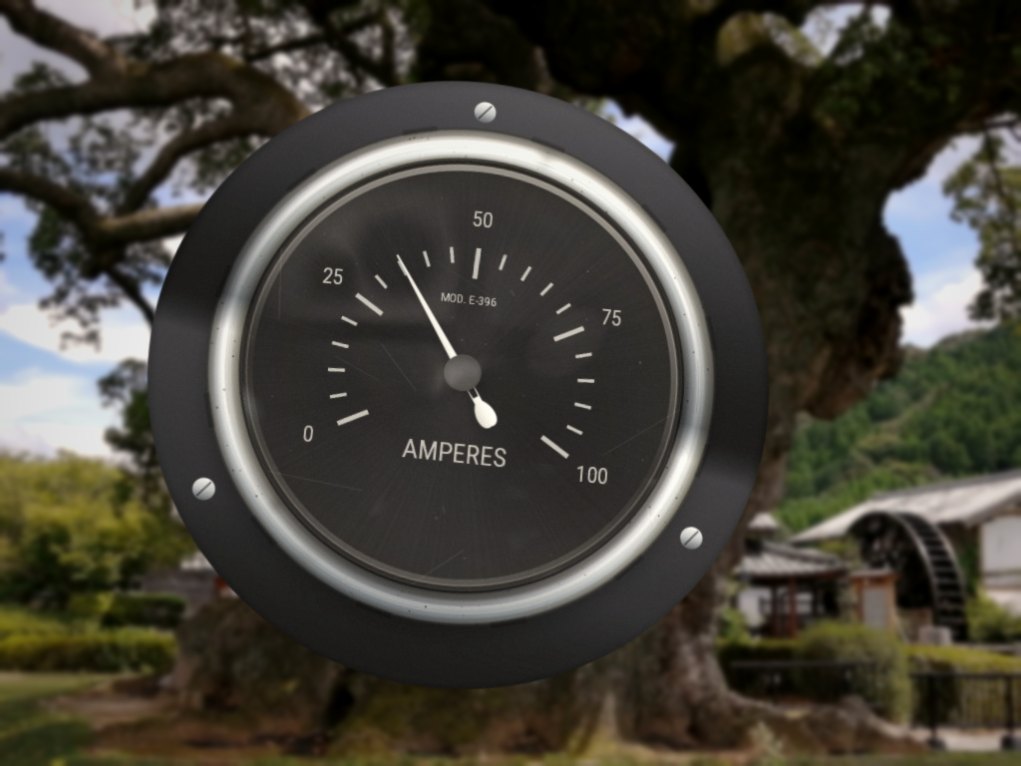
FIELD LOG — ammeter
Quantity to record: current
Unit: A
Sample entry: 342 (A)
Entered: 35 (A)
